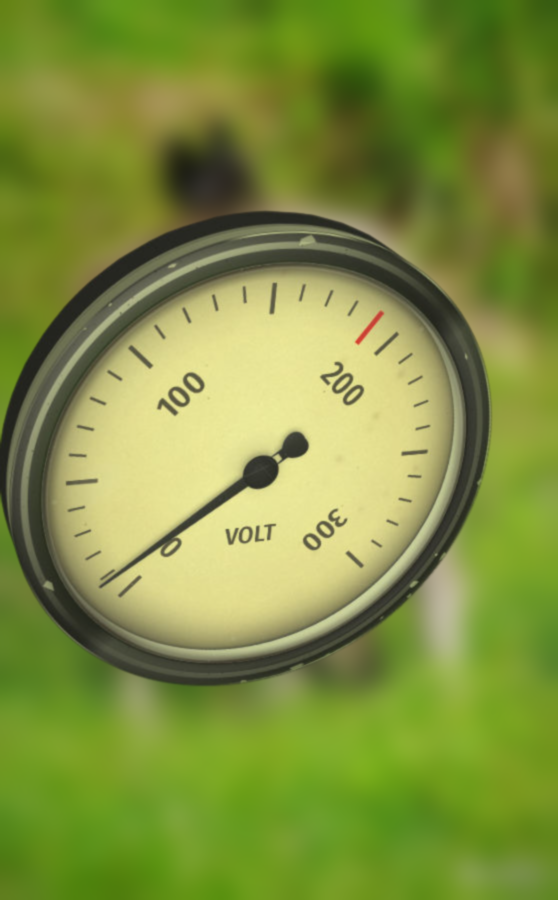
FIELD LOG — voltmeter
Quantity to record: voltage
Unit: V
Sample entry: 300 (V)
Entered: 10 (V)
